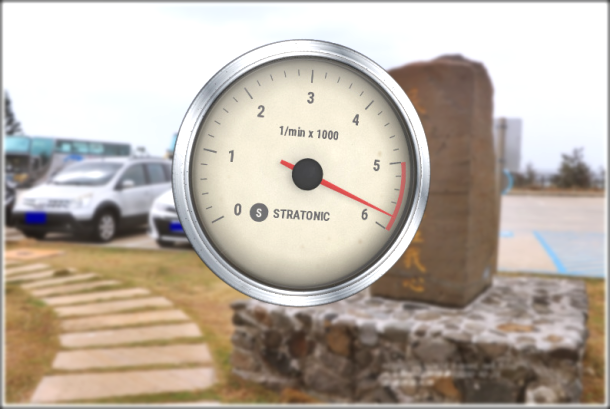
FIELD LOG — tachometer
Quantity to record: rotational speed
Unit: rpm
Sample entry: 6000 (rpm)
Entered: 5800 (rpm)
